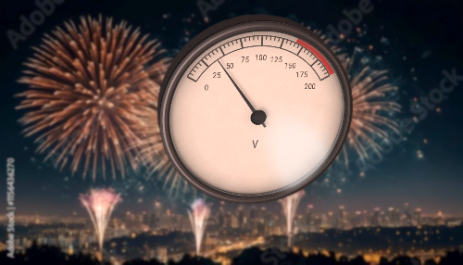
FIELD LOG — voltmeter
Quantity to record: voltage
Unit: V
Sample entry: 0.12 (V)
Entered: 40 (V)
